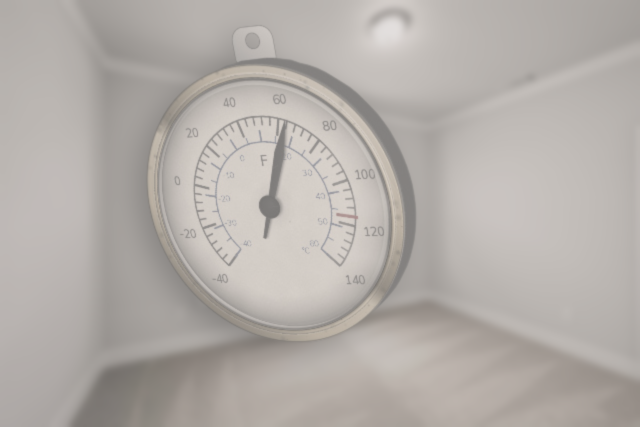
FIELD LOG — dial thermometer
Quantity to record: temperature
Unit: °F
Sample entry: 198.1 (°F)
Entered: 64 (°F)
